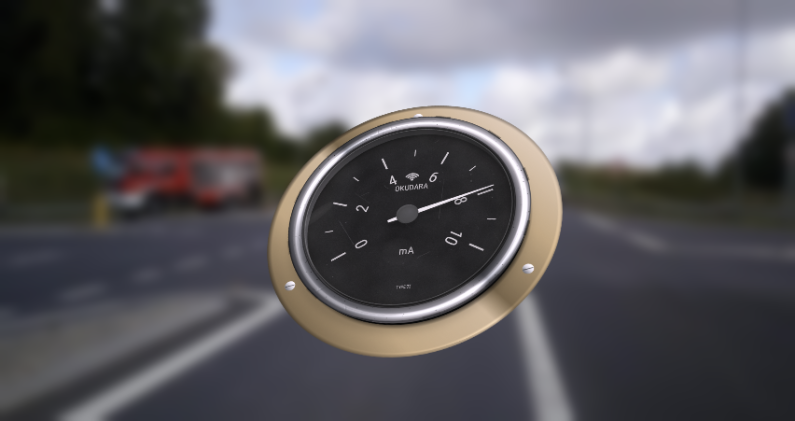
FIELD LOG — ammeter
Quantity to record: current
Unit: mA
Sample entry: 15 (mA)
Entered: 8 (mA)
